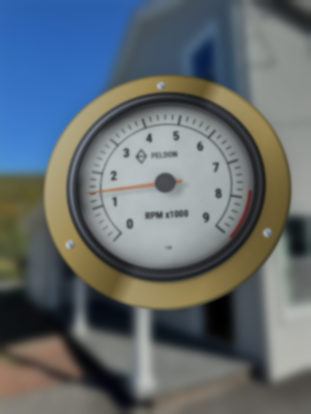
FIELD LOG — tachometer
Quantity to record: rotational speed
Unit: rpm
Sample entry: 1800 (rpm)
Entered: 1400 (rpm)
